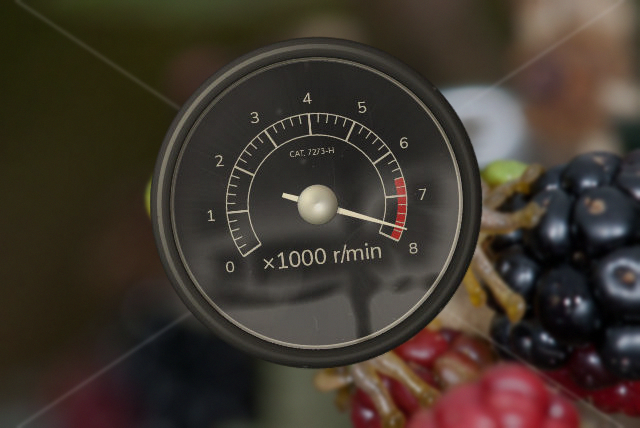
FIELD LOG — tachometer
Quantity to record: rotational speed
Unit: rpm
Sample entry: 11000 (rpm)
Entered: 7700 (rpm)
